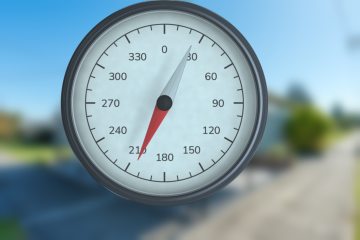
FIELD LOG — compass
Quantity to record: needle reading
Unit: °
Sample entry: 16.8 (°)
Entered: 205 (°)
